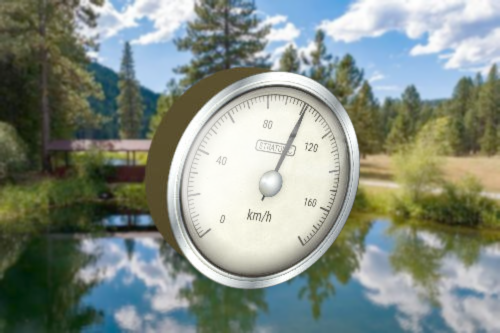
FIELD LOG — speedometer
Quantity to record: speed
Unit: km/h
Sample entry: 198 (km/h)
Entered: 100 (km/h)
